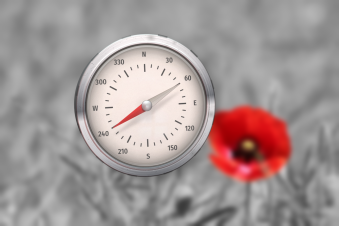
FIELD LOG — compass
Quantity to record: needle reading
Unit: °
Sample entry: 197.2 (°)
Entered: 240 (°)
